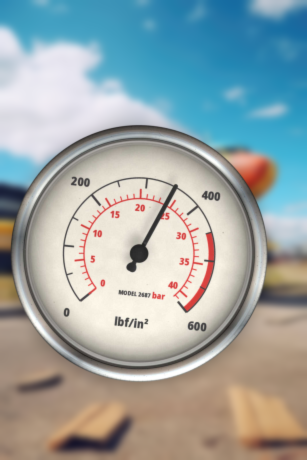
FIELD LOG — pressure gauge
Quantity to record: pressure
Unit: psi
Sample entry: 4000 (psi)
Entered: 350 (psi)
